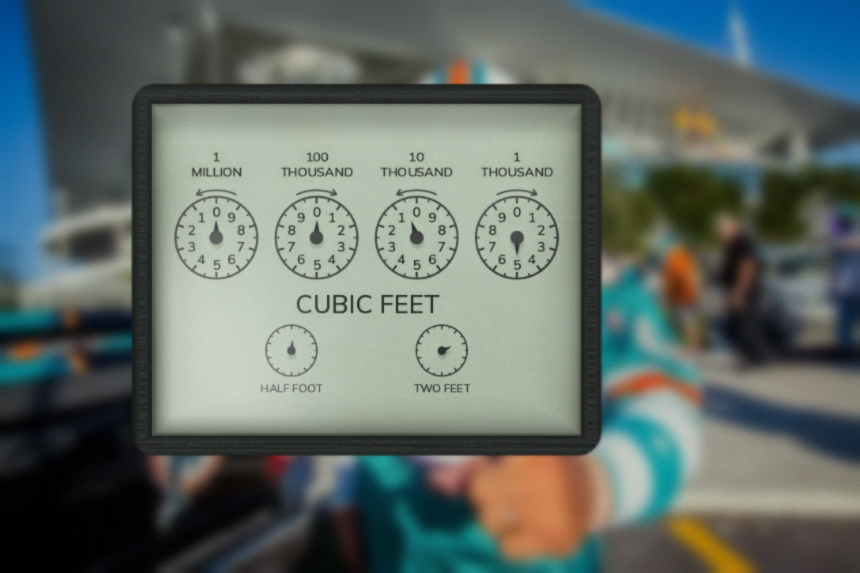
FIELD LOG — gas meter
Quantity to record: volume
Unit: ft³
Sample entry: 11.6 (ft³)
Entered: 500 (ft³)
